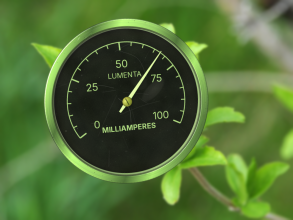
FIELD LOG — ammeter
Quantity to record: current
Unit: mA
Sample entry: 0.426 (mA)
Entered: 67.5 (mA)
